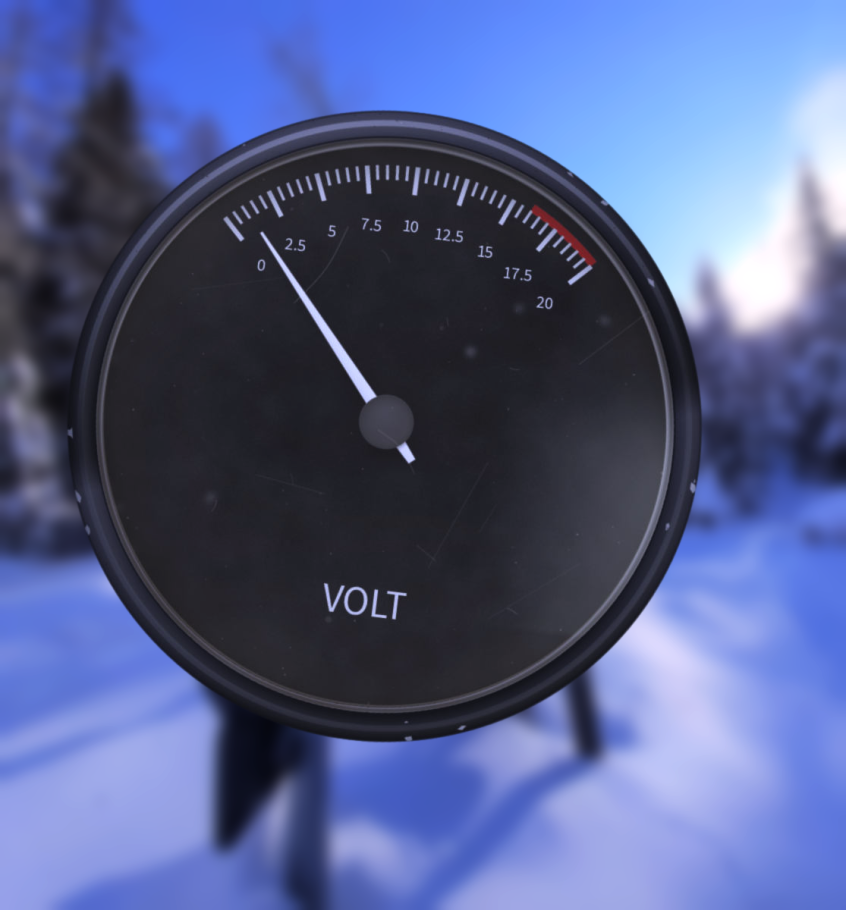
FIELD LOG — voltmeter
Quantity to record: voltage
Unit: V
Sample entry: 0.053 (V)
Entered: 1 (V)
